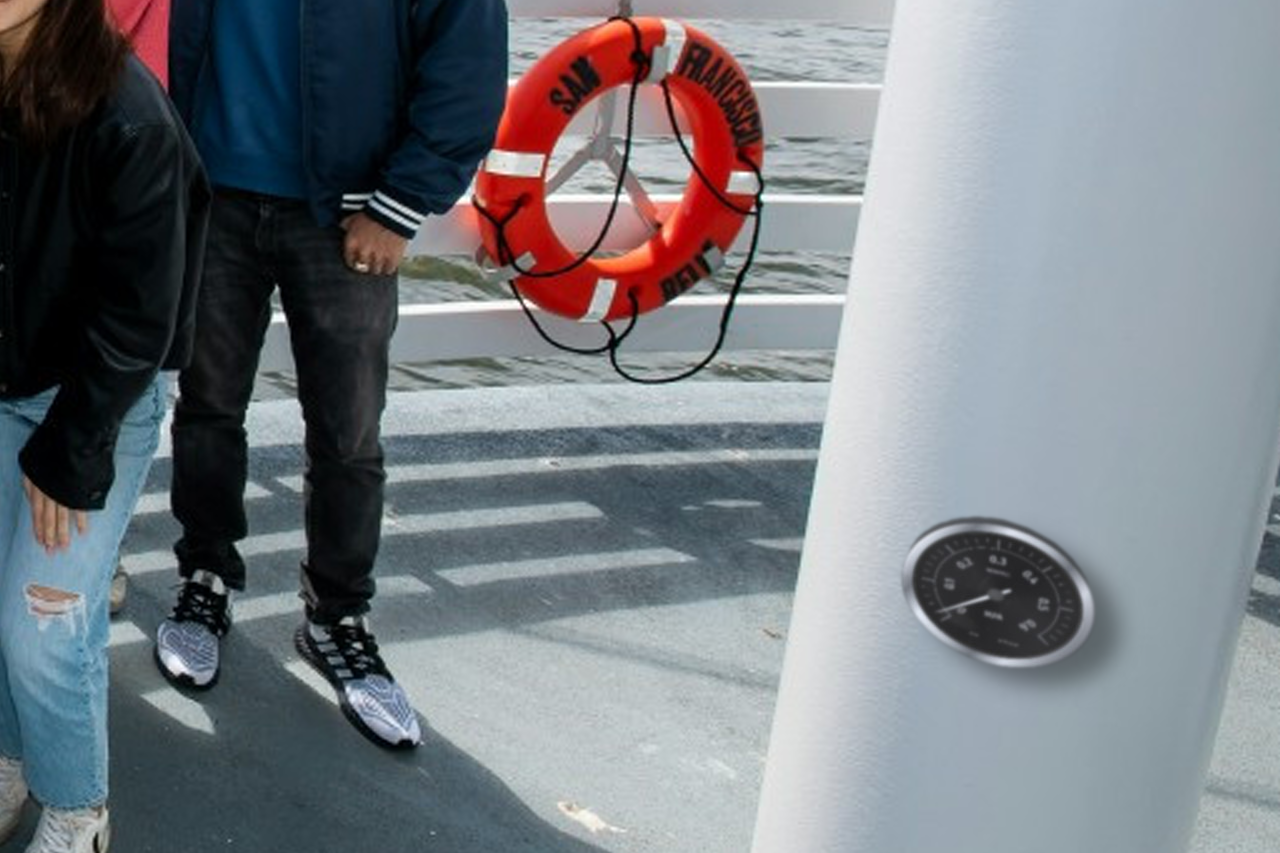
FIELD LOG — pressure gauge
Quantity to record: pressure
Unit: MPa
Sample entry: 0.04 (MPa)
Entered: 0.02 (MPa)
